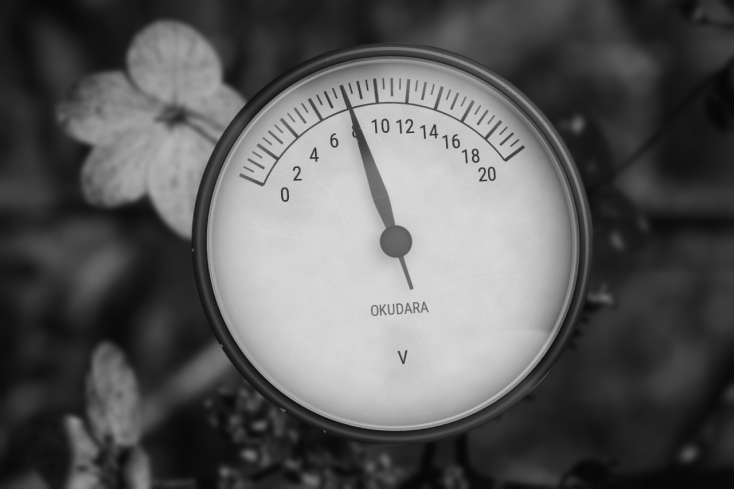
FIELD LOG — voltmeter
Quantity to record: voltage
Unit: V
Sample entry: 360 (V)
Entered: 8 (V)
